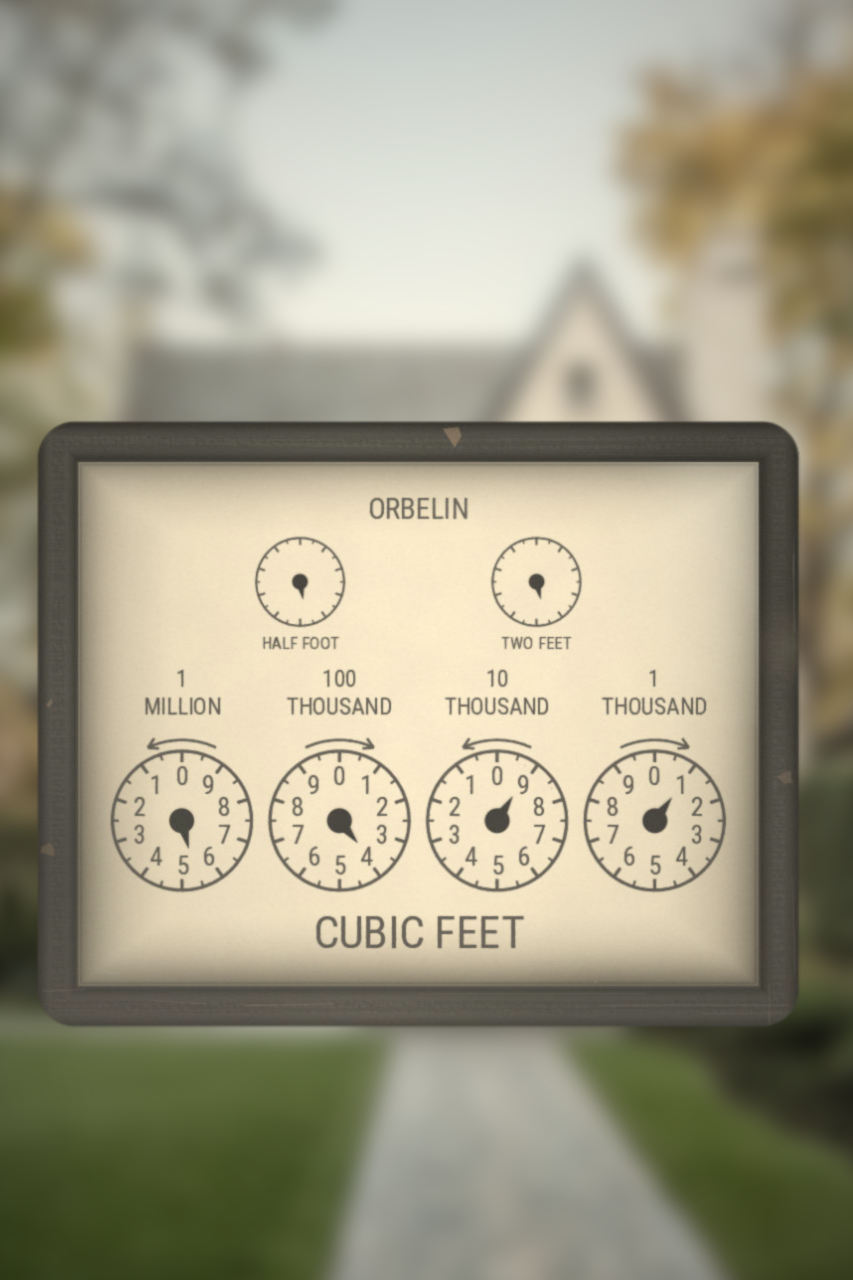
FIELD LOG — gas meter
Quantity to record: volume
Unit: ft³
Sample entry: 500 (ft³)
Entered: 539100 (ft³)
